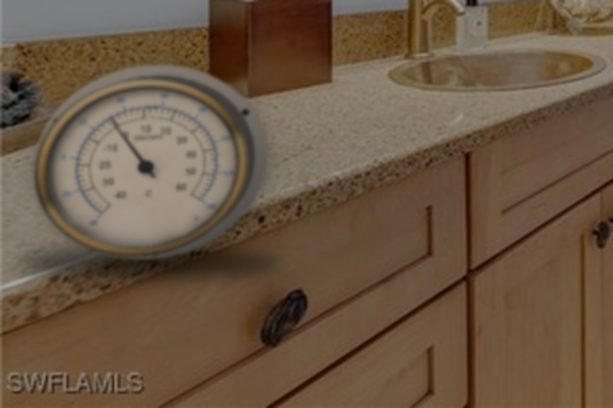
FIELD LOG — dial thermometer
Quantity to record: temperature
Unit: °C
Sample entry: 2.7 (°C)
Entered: 0 (°C)
